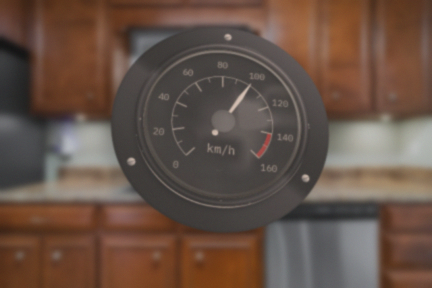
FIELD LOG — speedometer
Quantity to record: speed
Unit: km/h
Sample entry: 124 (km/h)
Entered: 100 (km/h)
